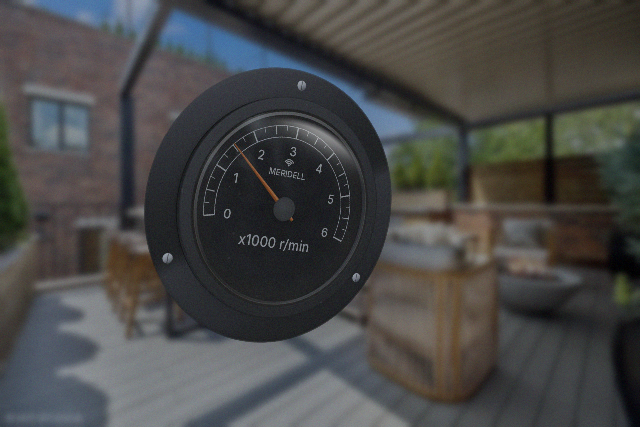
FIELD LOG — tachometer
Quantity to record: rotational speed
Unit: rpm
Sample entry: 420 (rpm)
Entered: 1500 (rpm)
